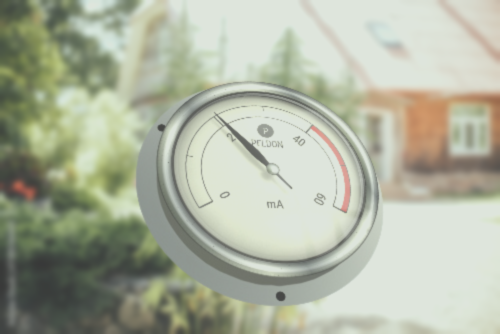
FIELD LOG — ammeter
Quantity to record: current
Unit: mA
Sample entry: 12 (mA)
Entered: 20 (mA)
